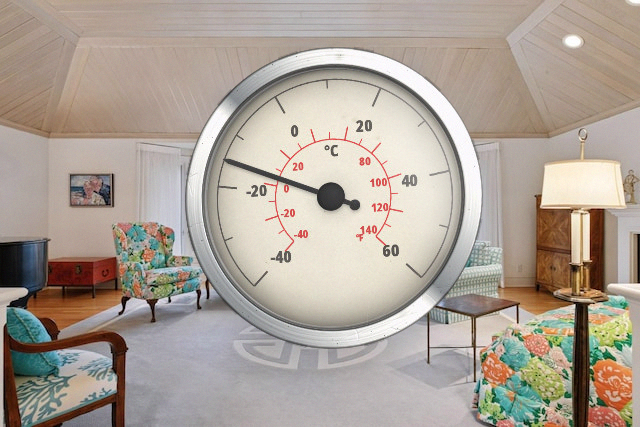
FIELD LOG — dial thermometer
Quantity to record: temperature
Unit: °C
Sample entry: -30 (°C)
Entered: -15 (°C)
